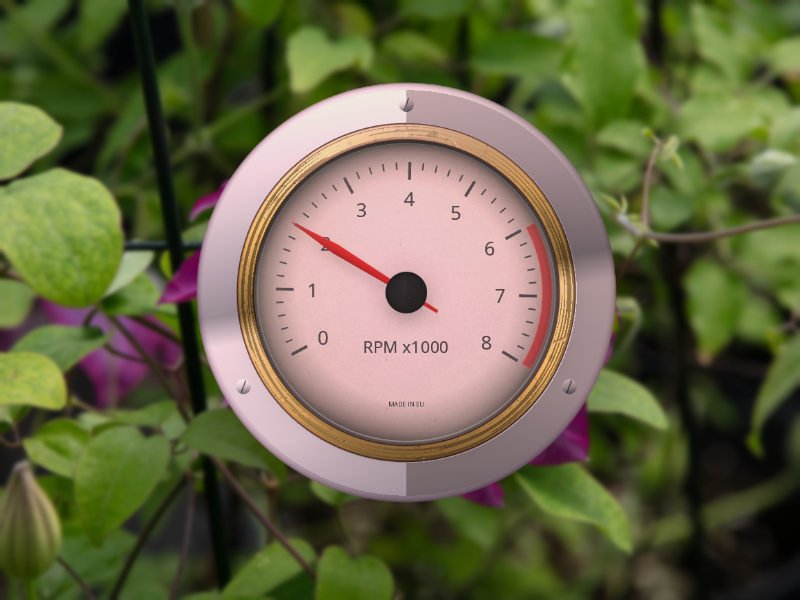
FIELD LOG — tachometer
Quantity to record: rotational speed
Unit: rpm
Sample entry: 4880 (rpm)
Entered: 2000 (rpm)
